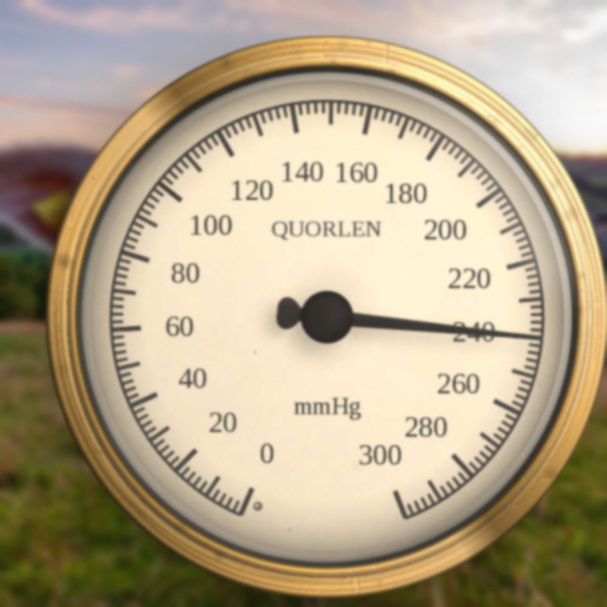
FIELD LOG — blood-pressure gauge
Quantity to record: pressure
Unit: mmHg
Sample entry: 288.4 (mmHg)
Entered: 240 (mmHg)
